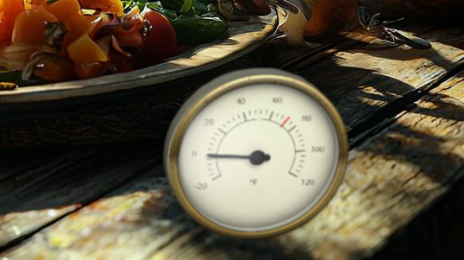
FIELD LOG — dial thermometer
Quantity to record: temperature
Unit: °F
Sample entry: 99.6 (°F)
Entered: 0 (°F)
